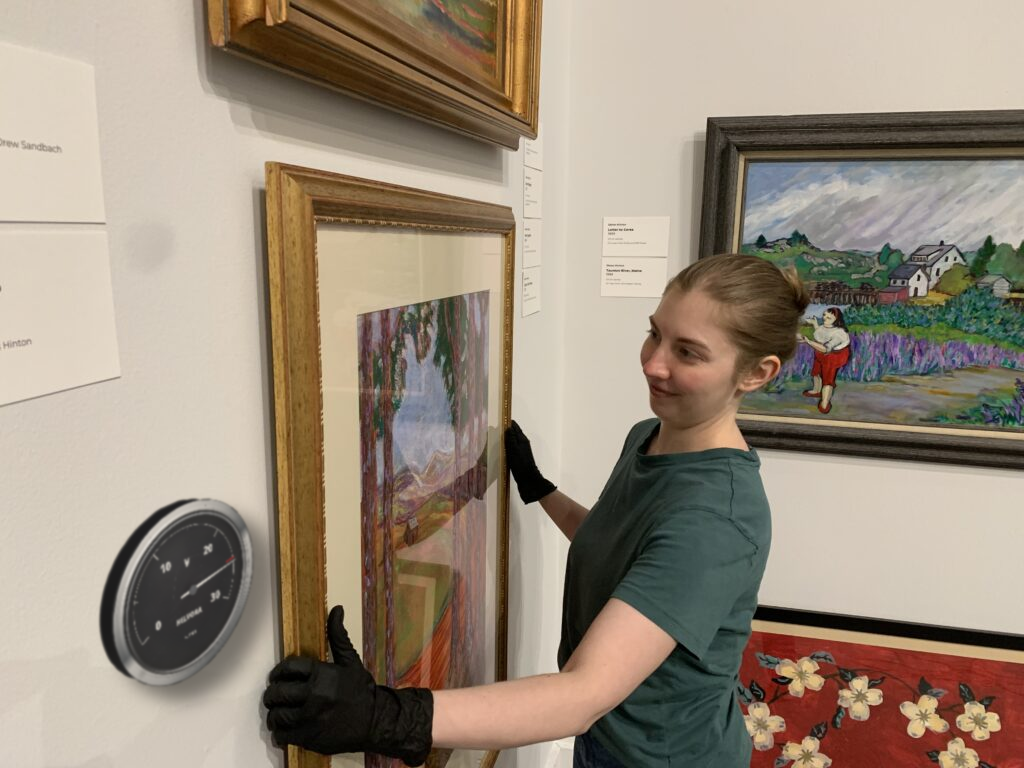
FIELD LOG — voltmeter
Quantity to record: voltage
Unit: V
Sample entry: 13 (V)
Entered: 25 (V)
